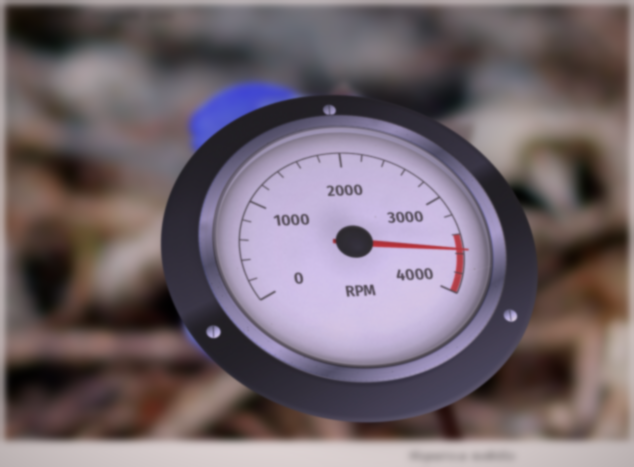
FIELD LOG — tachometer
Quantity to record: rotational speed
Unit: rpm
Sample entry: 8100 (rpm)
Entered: 3600 (rpm)
